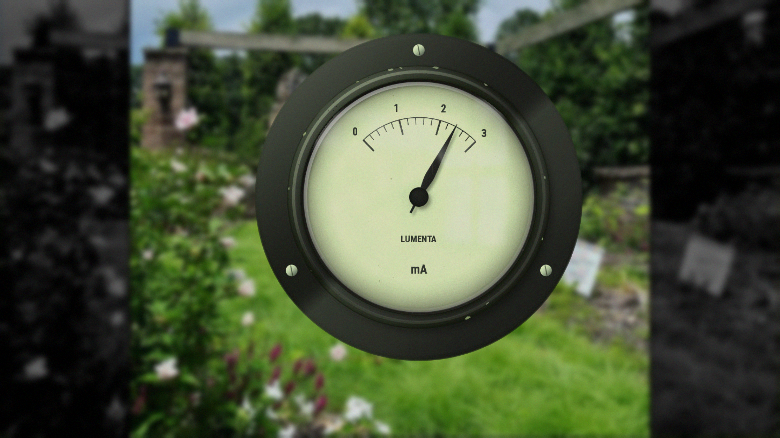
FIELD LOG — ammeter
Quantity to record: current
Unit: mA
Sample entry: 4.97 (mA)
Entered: 2.4 (mA)
